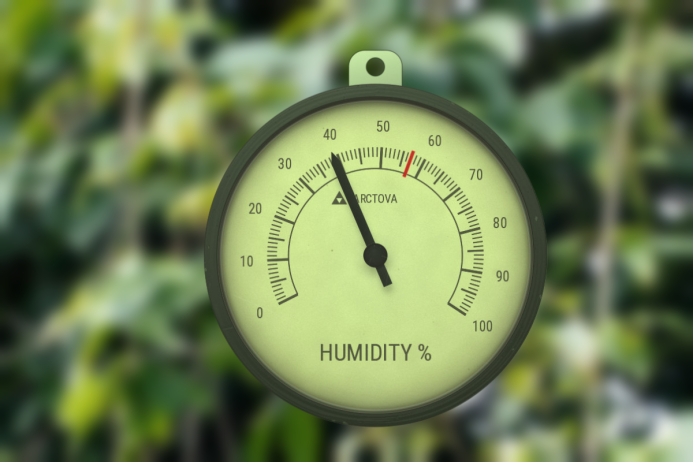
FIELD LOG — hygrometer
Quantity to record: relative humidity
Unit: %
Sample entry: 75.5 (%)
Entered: 39 (%)
